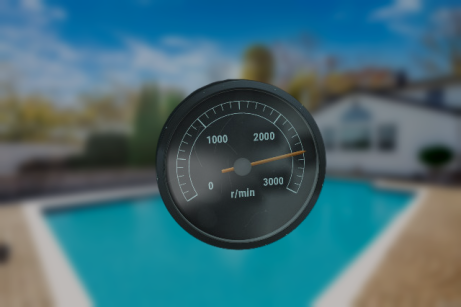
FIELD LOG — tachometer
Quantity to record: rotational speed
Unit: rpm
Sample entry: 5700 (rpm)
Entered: 2500 (rpm)
